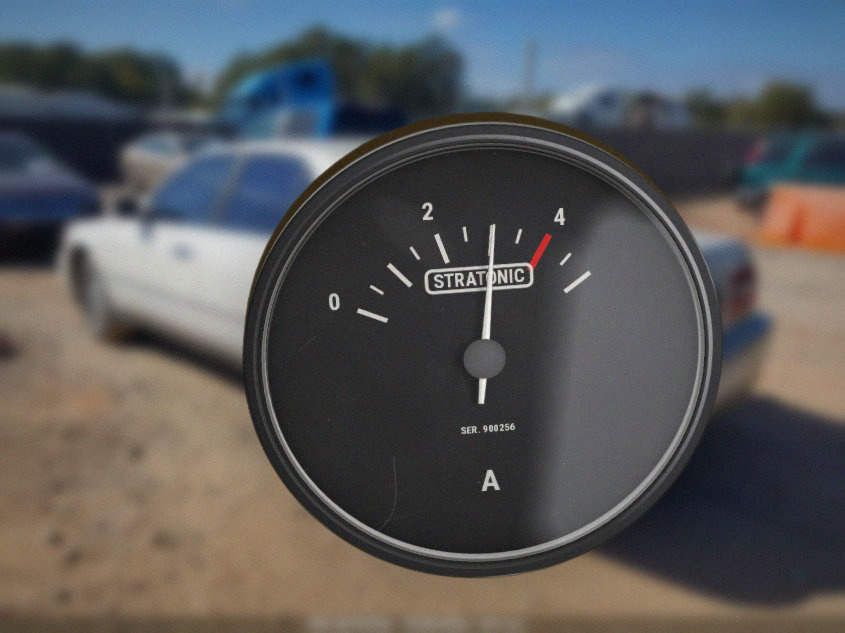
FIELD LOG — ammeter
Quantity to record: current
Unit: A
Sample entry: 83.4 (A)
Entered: 3 (A)
